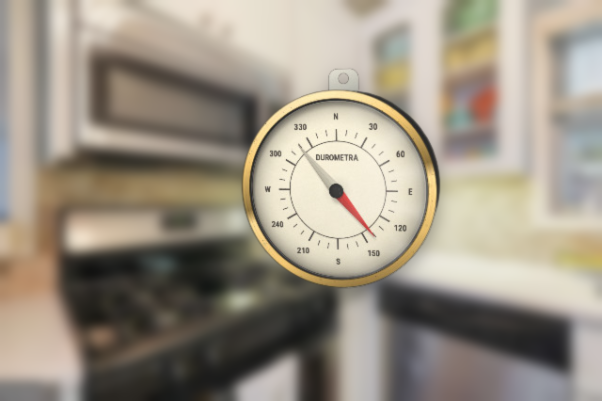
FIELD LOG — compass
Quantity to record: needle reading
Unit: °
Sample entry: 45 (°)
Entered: 140 (°)
